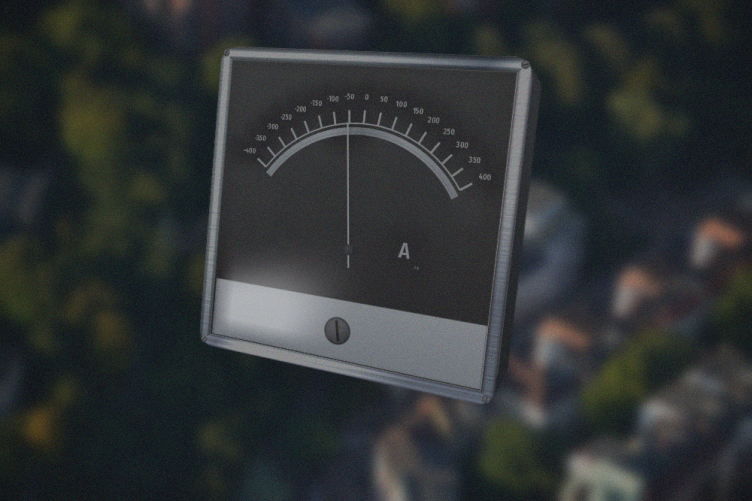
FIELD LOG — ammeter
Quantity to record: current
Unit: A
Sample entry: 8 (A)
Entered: -50 (A)
